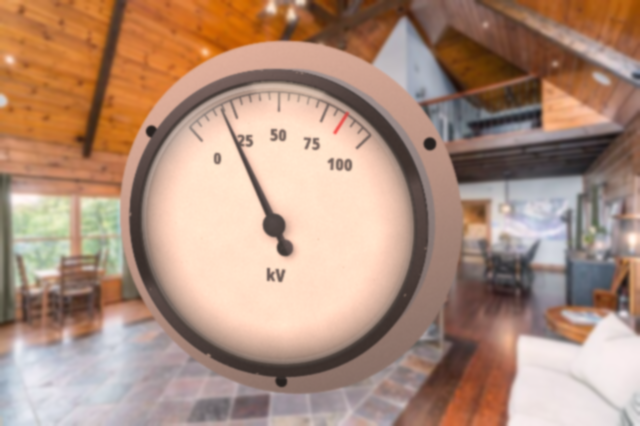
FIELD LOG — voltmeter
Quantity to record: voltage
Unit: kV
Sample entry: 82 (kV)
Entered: 20 (kV)
